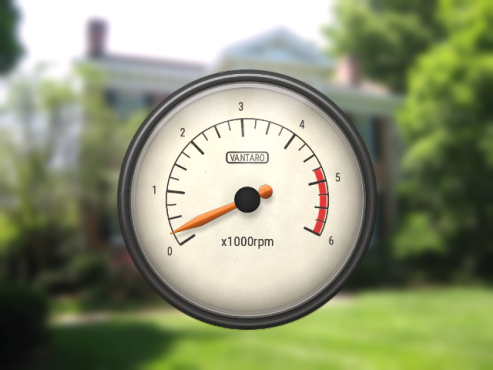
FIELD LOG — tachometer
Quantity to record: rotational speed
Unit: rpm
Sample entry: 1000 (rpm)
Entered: 250 (rpm)
